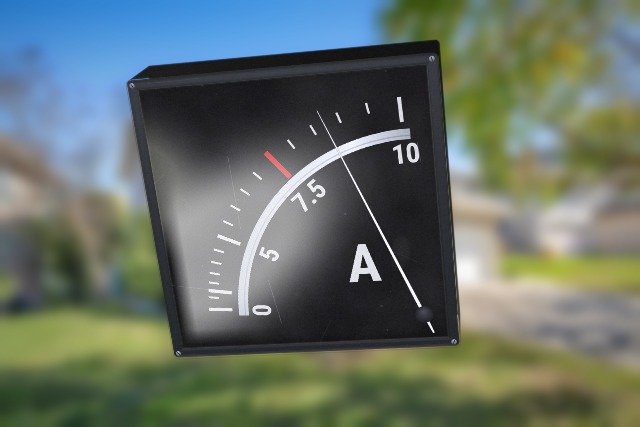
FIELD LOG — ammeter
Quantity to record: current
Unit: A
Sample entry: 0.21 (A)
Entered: 8.75 (A)
